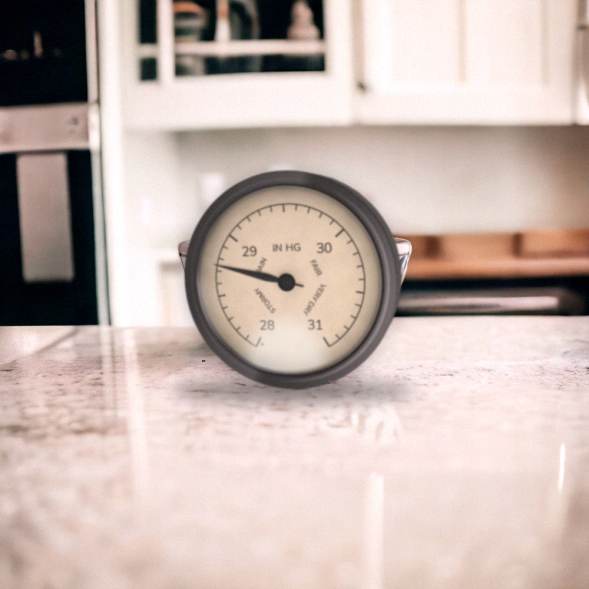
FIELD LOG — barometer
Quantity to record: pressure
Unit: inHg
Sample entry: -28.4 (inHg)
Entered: 28.75 (inHg)
